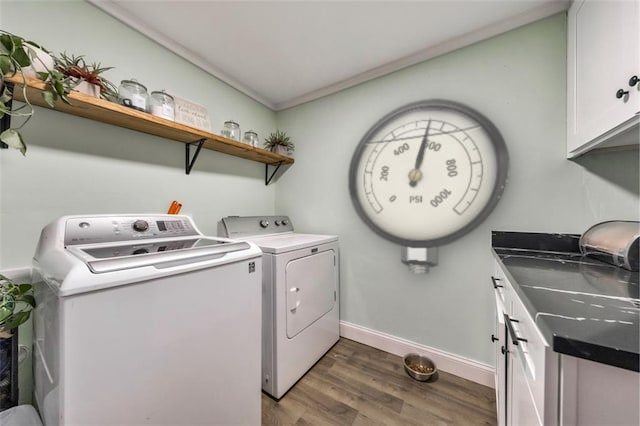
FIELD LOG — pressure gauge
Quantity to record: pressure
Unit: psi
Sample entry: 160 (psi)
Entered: 550 (psi)
